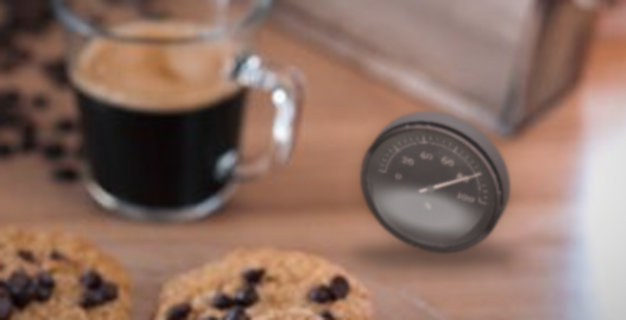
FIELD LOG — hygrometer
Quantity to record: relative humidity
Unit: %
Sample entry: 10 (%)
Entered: 80 (%)
